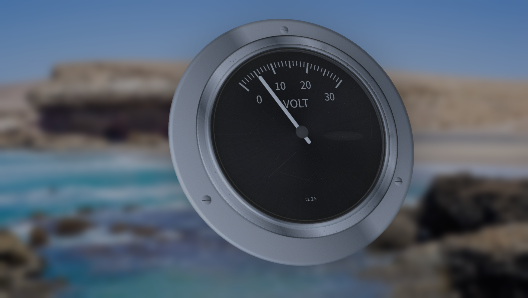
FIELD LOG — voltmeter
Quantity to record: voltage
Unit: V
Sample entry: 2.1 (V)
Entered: 5 (V)
